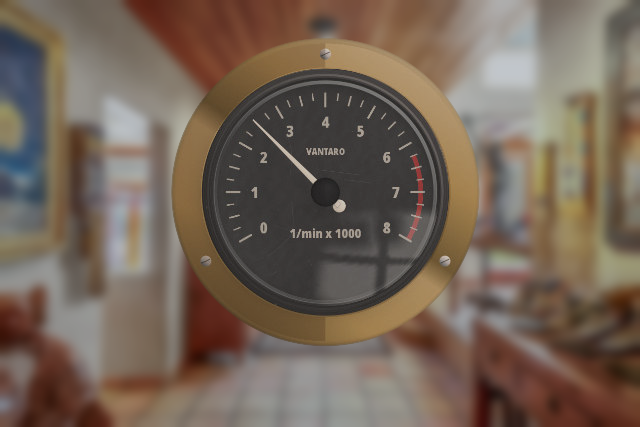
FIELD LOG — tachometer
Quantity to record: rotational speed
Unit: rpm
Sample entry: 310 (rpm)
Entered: 2500 (rpm)
